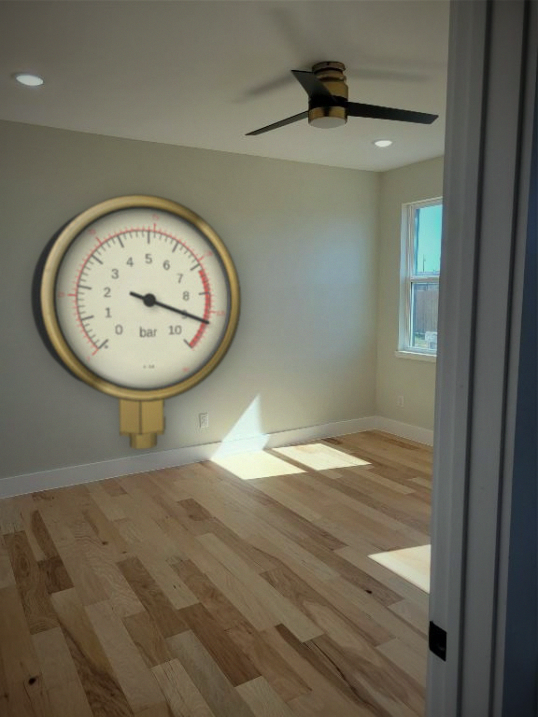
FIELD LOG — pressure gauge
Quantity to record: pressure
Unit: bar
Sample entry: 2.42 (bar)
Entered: 9 (bar)
